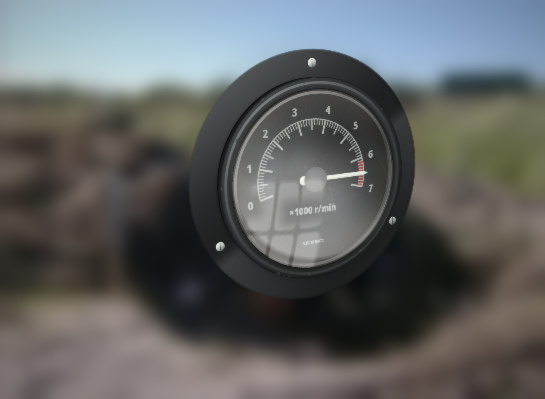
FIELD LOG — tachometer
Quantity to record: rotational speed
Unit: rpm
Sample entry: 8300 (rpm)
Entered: 6500 (rpm)
